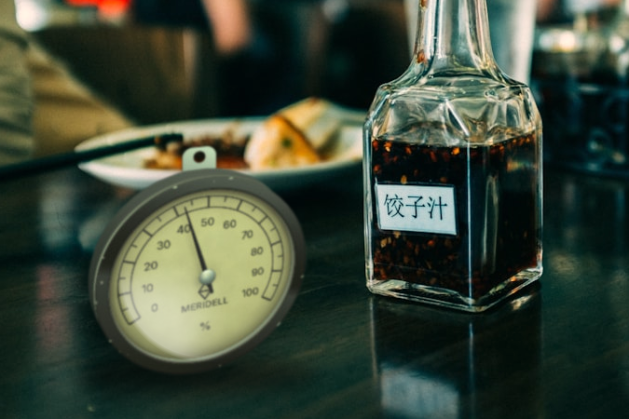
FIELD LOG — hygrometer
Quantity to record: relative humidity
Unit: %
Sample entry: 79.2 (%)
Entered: 42.5 (%)
